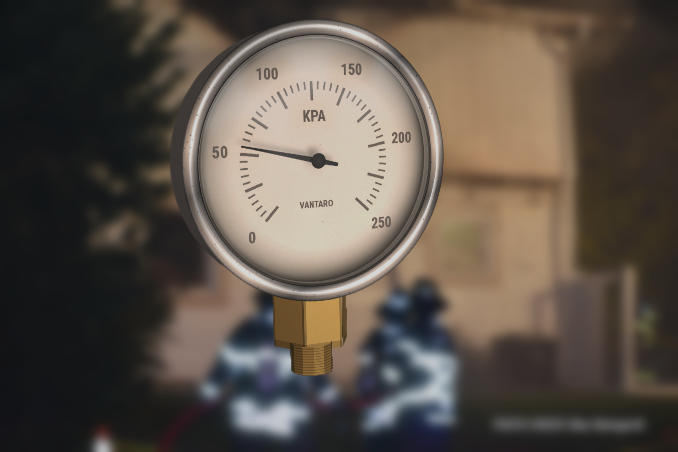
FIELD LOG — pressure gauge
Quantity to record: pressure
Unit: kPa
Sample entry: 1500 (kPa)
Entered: 55 (kPa)
